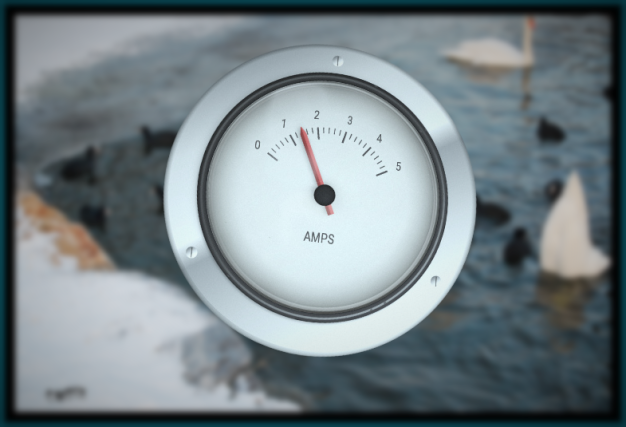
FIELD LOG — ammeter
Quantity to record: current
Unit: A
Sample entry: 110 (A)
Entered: 1.4 (A)
